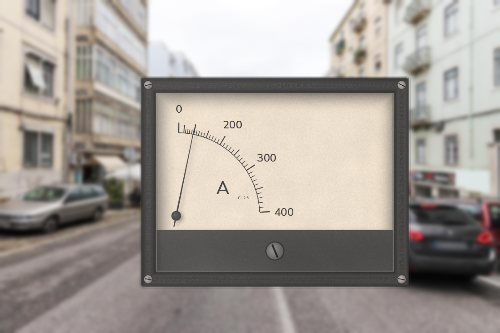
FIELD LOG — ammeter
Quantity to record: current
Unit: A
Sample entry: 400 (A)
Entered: 100 (A)
